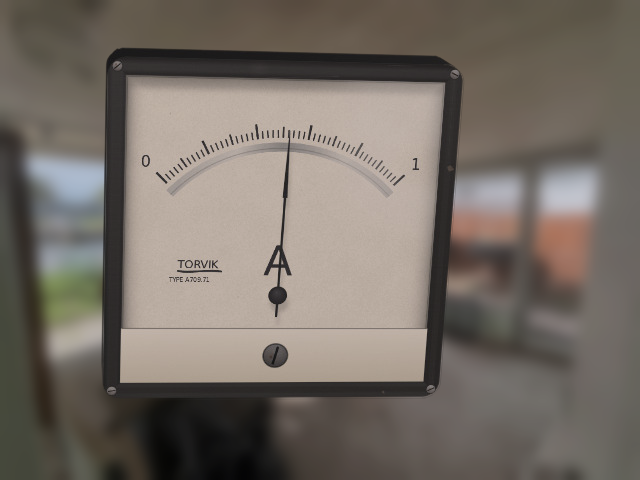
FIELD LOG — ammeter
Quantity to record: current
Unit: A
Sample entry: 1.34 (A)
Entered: 0.52 (A)
